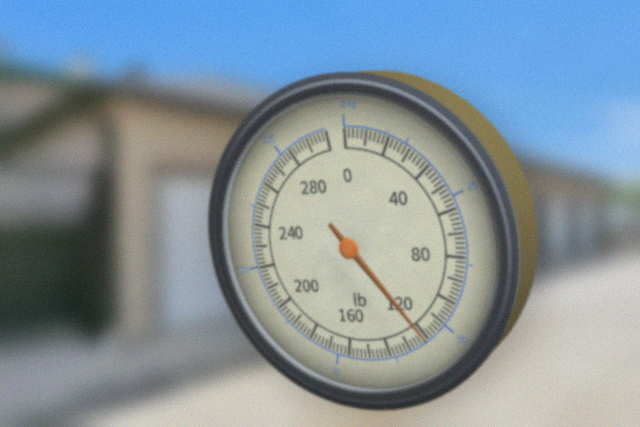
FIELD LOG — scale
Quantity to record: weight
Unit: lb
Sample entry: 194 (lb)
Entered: 120 (lb)
